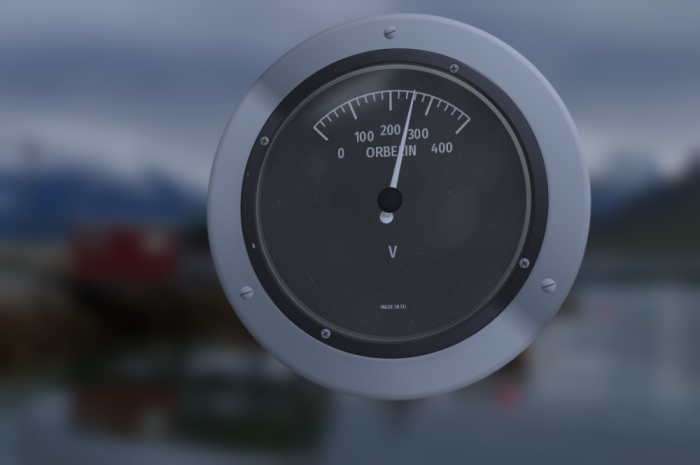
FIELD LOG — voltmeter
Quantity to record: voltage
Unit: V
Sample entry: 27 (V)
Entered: 260 (V)
